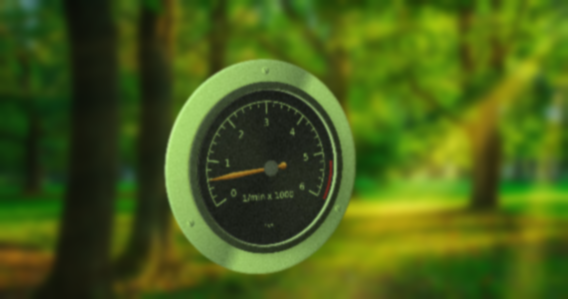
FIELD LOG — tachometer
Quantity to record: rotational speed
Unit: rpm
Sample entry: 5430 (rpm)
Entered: 600 (rpm)
